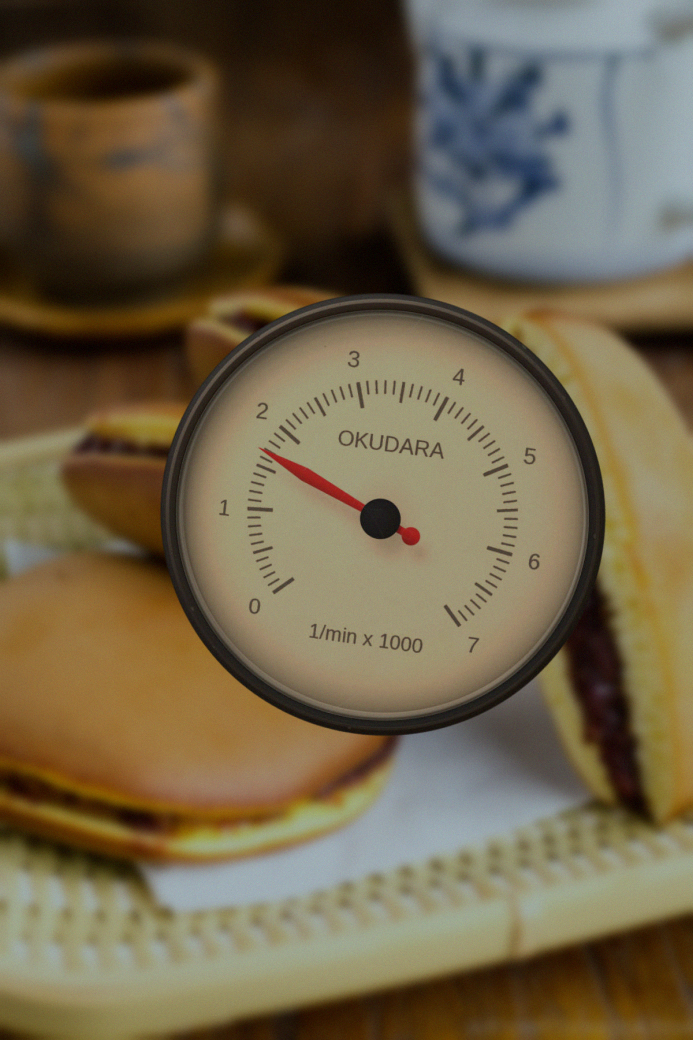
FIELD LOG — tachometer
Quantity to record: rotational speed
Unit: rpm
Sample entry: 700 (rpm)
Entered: 1700 (rpm)
